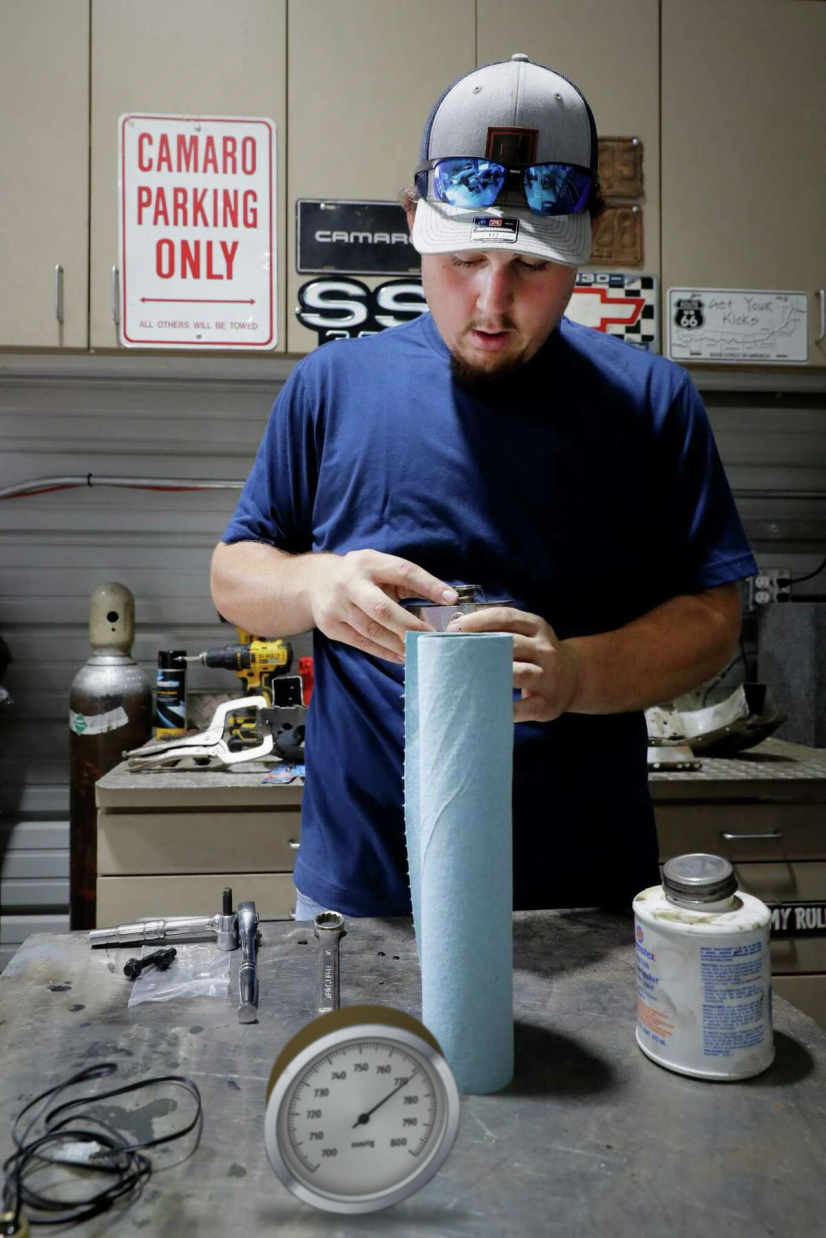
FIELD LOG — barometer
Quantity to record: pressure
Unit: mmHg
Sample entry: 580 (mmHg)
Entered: 770 (mmHg)
